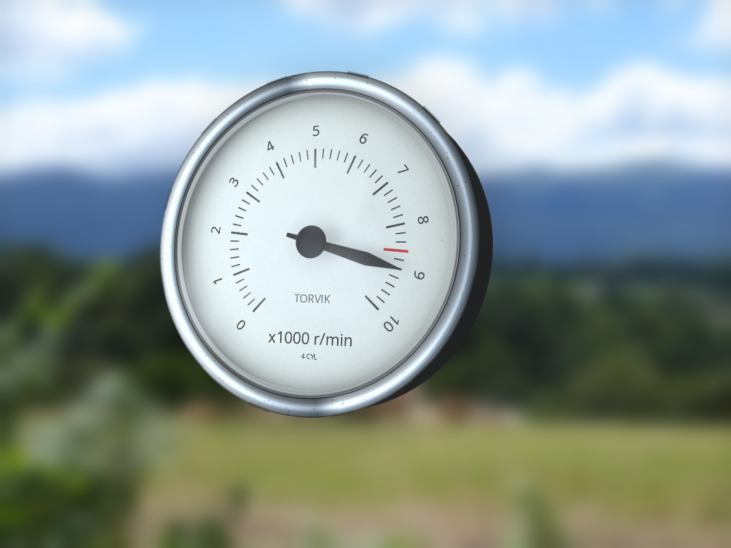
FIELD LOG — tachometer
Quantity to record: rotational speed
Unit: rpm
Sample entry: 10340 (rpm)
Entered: 9000 (rpm)
